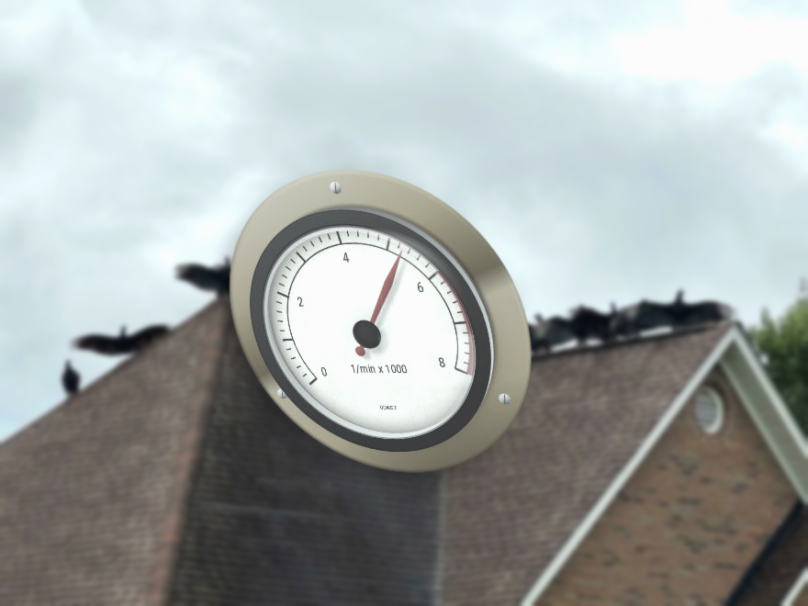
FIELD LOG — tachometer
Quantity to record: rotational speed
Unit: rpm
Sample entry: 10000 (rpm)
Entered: 5300 (rpm)
